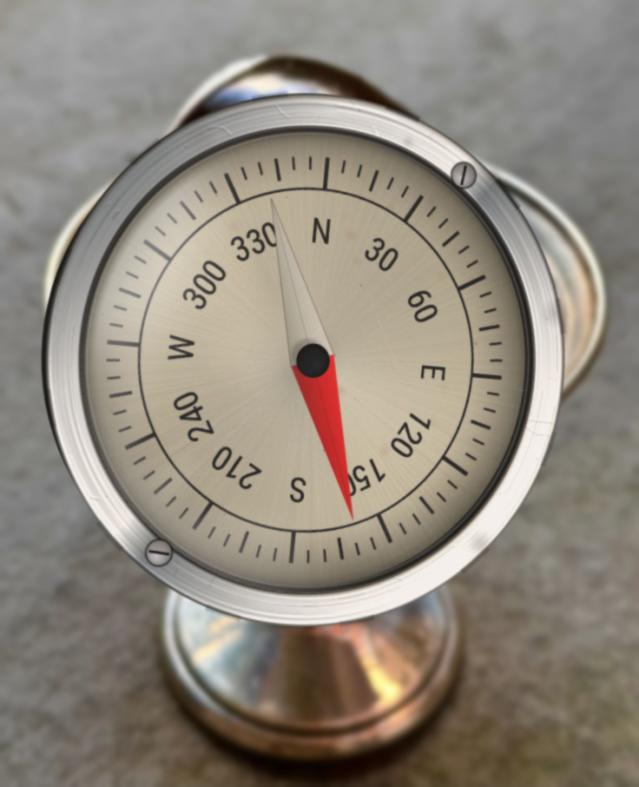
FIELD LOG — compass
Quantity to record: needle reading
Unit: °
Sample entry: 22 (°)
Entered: 160 (°)
